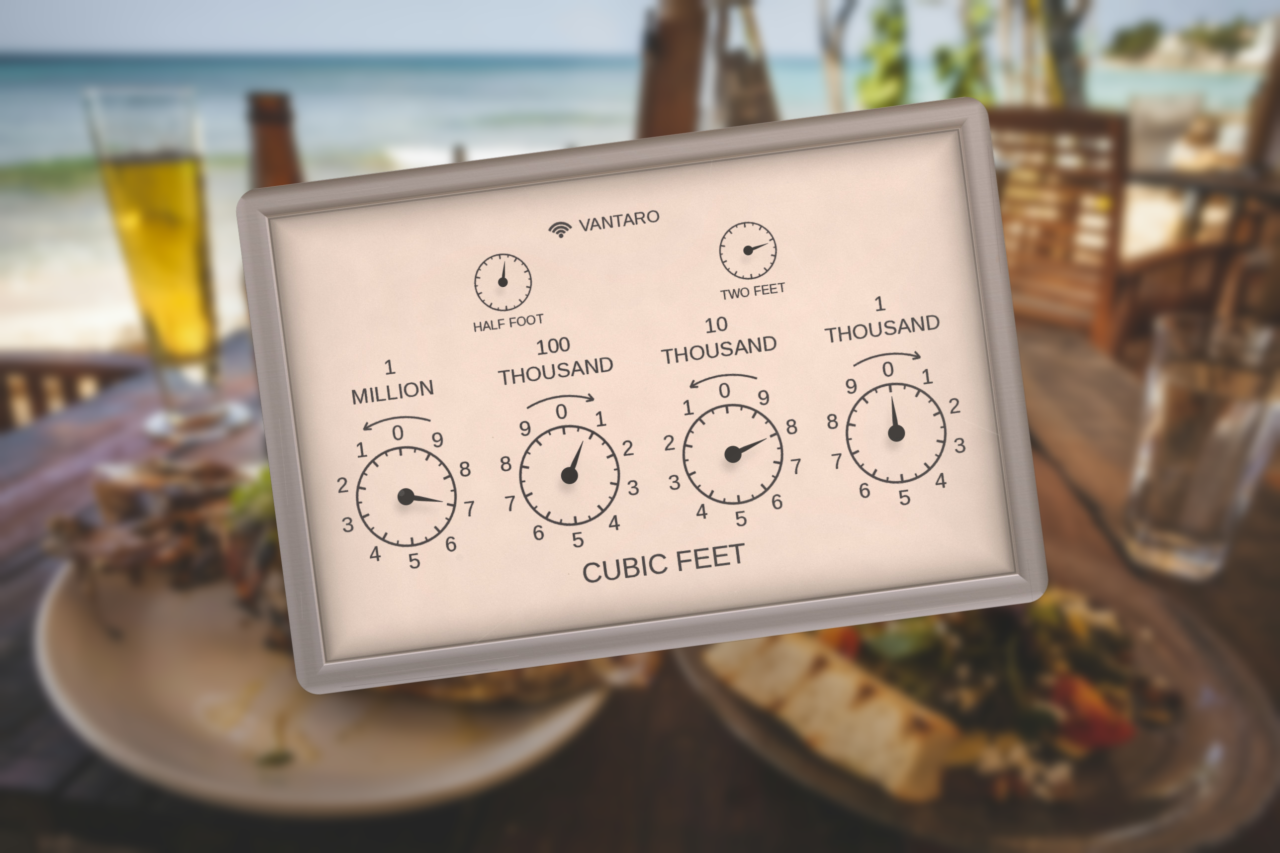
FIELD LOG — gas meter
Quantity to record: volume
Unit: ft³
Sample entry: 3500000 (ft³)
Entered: 708000 (ft³)
